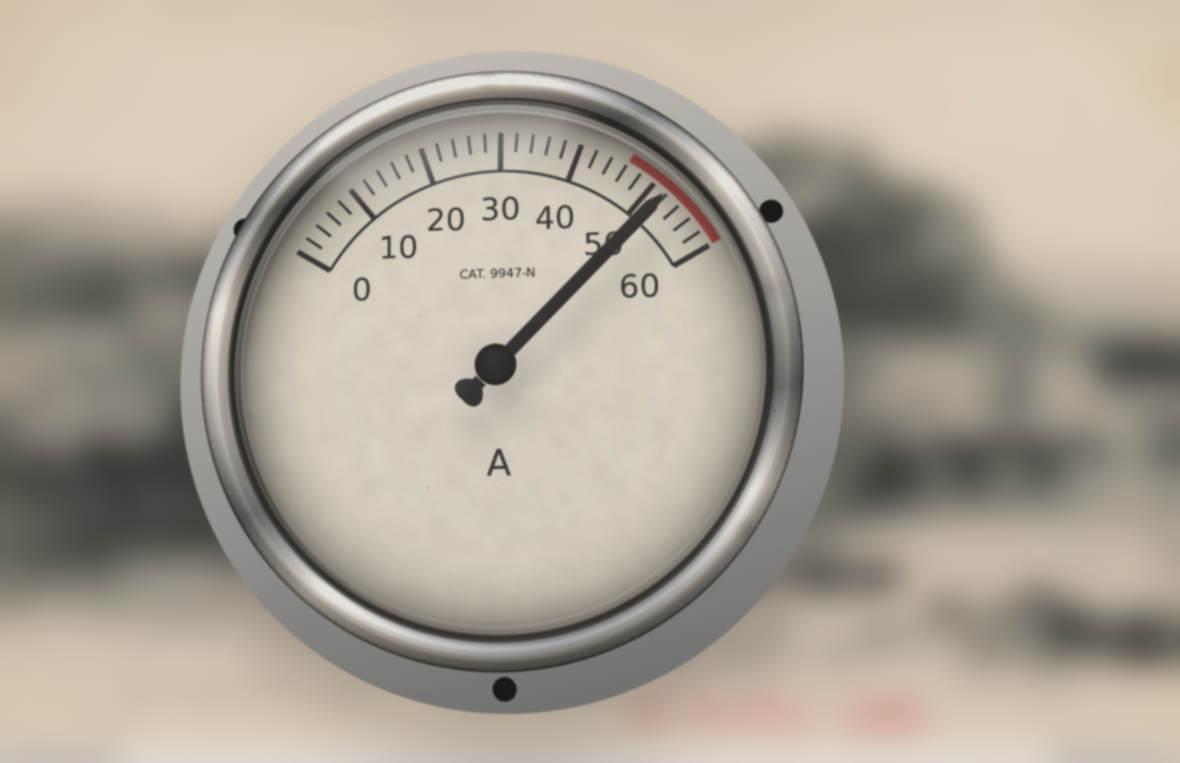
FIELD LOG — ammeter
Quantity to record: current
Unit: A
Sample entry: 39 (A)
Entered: 52 (A)
